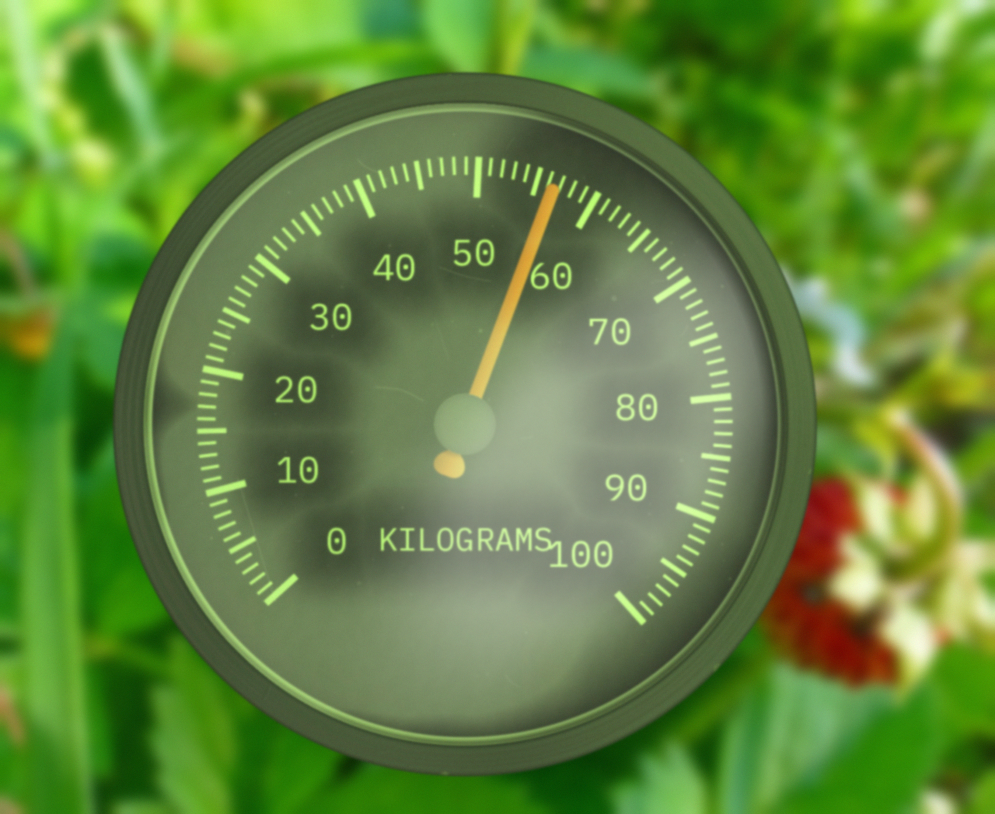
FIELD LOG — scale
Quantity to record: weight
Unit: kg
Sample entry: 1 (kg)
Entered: 56.5 (kg)
